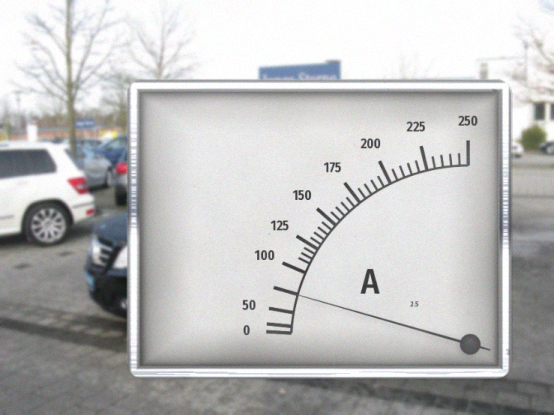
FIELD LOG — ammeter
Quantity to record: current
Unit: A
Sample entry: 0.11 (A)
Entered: 75 (A)
